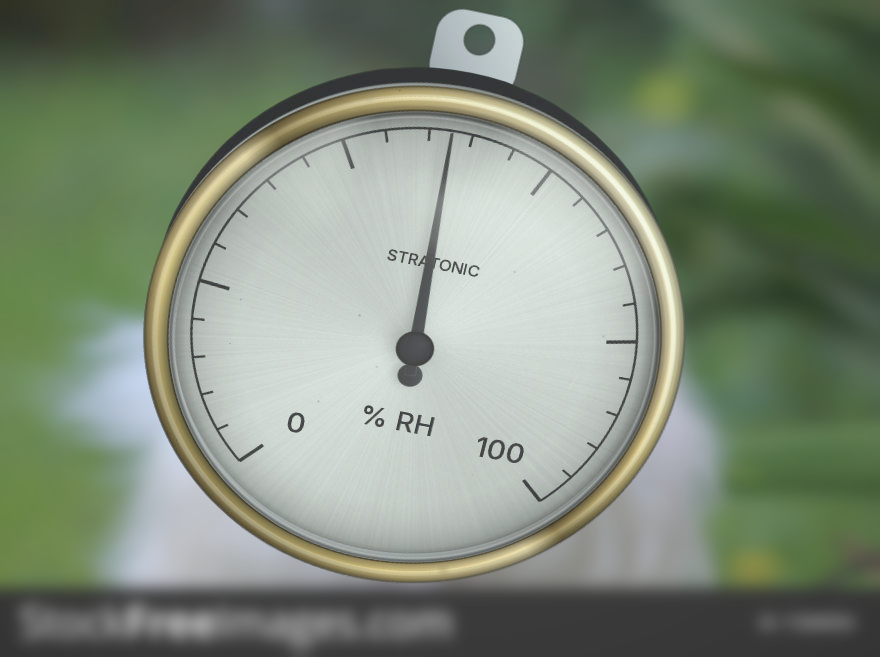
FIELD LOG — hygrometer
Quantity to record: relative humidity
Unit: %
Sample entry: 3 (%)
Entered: 50 (%)
